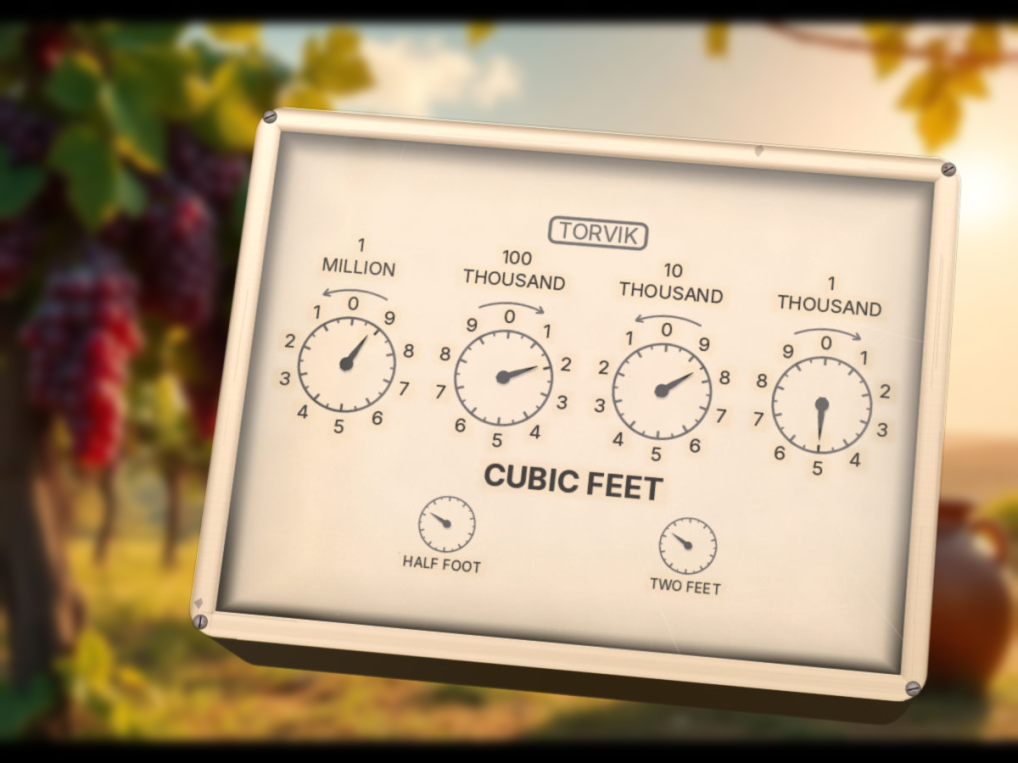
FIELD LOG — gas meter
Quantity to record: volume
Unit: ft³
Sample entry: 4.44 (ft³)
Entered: 918500 (ft³)
